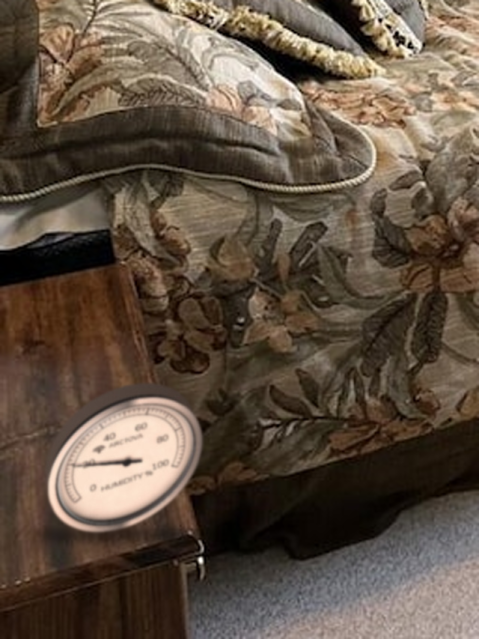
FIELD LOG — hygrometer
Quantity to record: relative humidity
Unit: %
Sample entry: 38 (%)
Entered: 20 (%)
